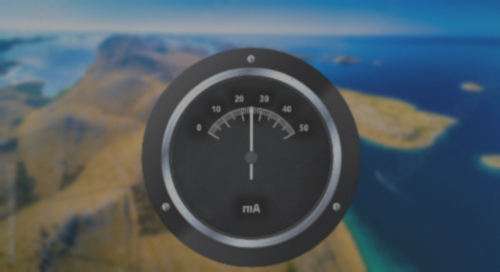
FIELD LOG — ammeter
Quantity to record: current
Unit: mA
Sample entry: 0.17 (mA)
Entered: 25 (mA)
